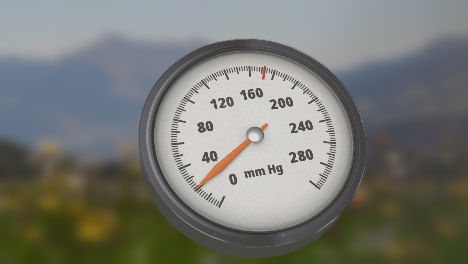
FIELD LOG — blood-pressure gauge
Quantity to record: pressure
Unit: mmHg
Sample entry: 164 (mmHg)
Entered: 20 (mmHg)
